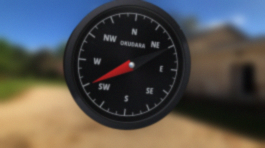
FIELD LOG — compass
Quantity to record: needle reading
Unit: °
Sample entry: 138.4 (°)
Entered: 240 (°)
